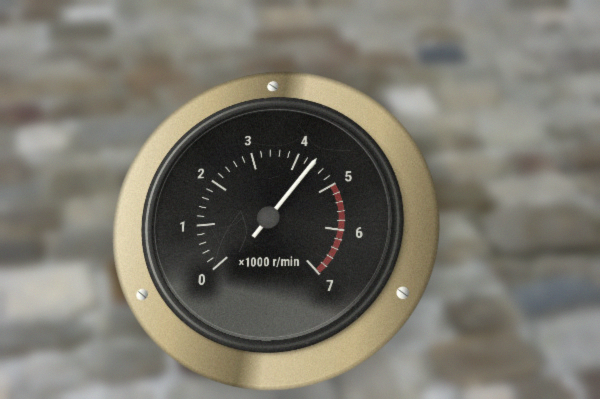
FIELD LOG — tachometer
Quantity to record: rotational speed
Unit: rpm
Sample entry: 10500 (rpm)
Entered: 4400 (rpm)
